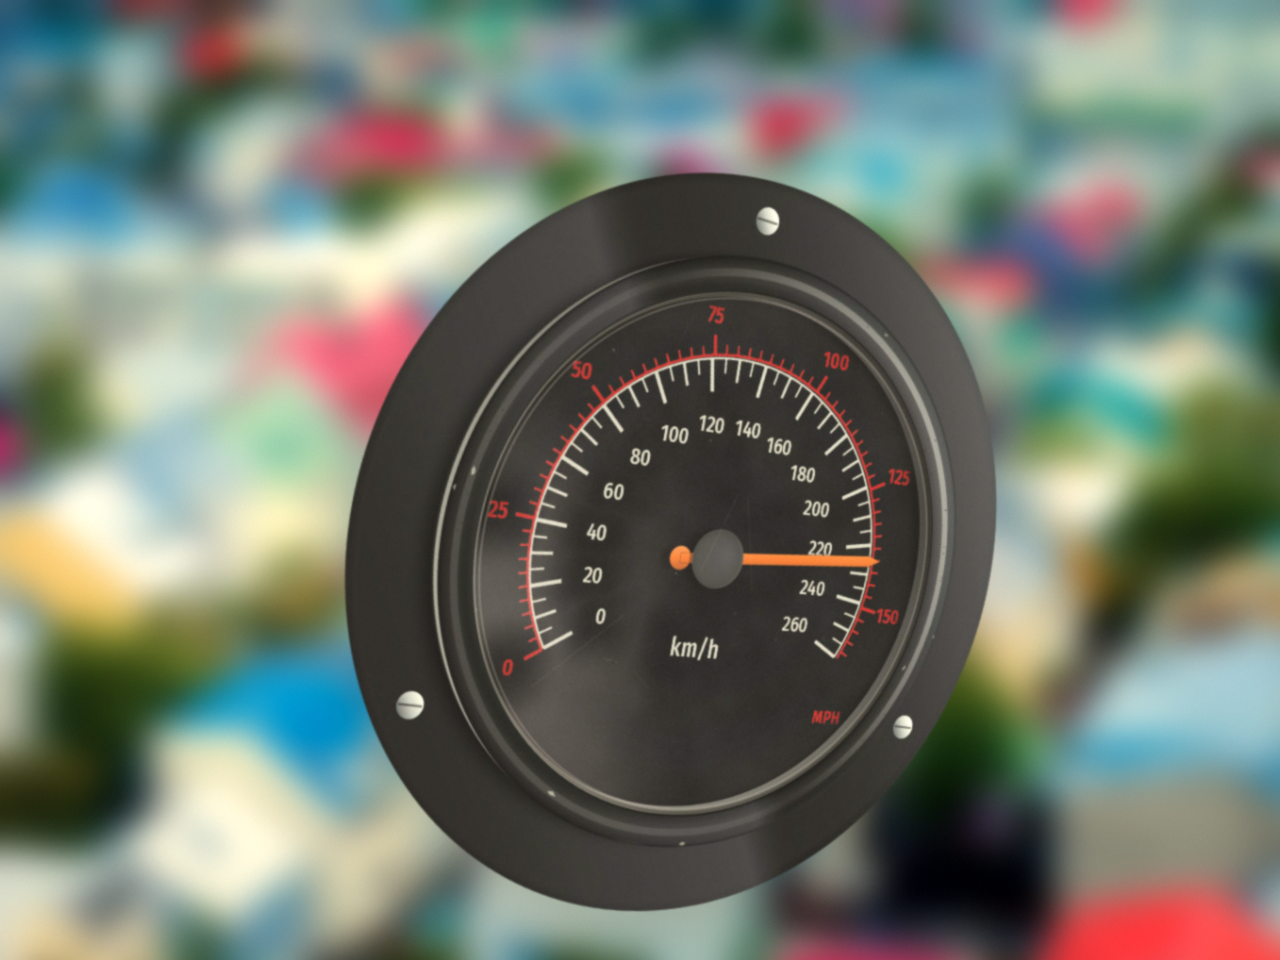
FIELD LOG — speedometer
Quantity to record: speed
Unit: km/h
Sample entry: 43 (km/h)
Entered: 225 (km/h)
